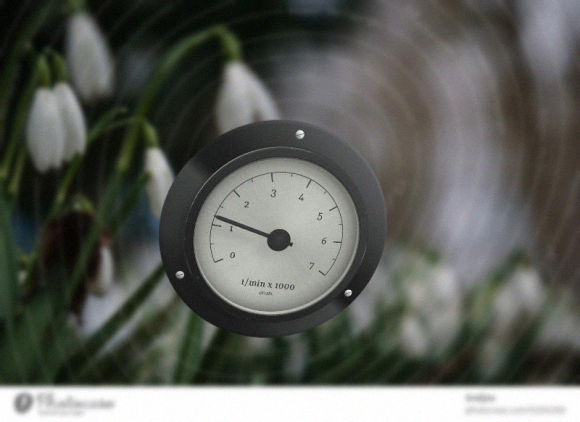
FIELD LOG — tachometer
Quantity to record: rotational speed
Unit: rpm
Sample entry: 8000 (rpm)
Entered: 1250 (rpm)
